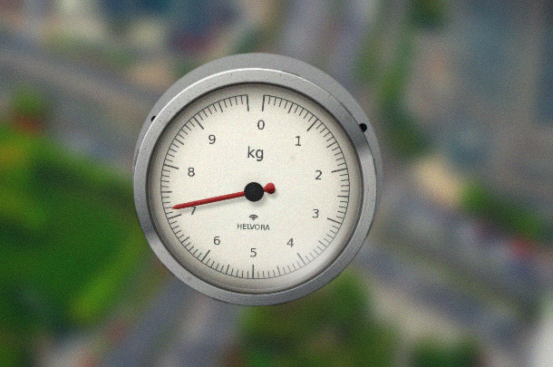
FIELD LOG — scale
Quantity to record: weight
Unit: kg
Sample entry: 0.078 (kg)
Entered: 7.2 (kg)
